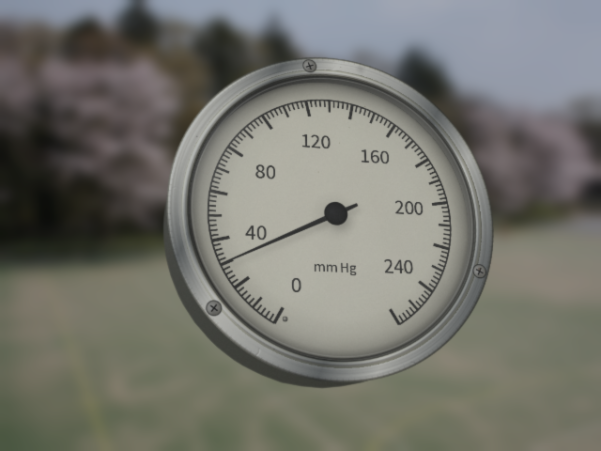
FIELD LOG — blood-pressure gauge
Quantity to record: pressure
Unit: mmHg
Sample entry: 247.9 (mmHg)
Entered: 30 (mmHg)
